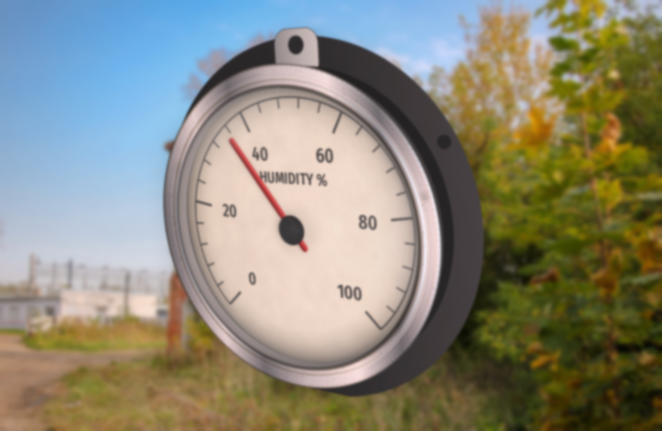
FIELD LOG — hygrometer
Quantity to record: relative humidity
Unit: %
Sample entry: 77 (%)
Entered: 36 (%)
